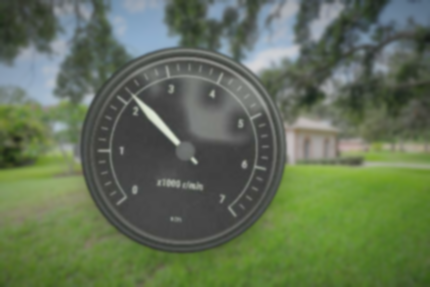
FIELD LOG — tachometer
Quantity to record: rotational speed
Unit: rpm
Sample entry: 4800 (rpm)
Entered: 2200 (rpm)
